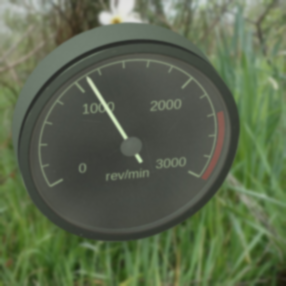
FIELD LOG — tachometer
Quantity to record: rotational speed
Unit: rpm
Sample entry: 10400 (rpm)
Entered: 1100 (rpm)
